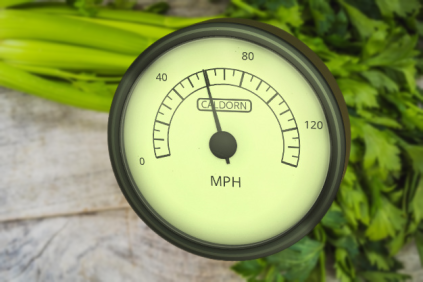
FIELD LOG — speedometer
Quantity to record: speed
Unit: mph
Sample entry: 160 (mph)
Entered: 60 (mph)
